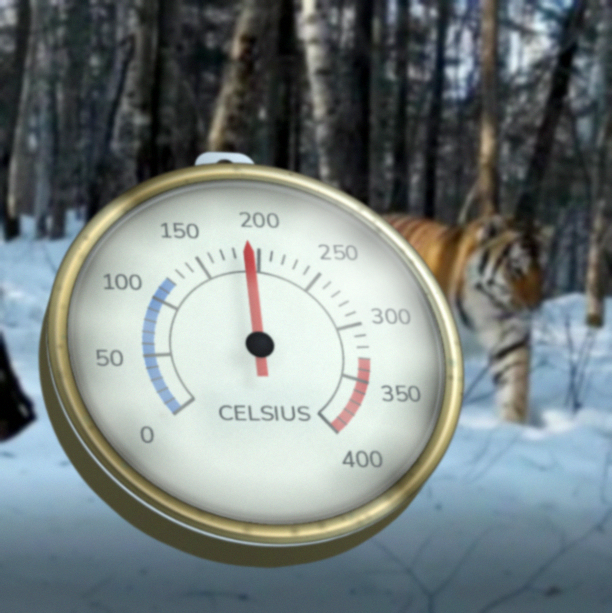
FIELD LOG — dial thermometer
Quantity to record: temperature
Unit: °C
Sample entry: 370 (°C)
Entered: 190 (°C)
